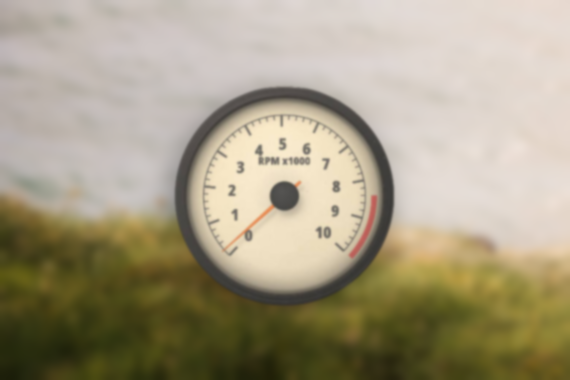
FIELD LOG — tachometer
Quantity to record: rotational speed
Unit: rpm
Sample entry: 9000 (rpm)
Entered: 200 (rpm)
